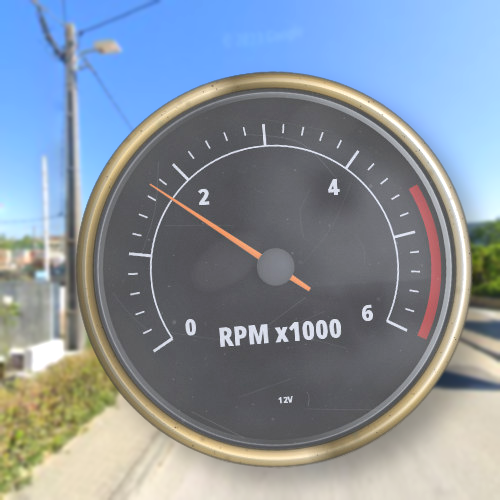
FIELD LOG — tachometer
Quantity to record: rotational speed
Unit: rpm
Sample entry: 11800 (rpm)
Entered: 1700 (rpm)
